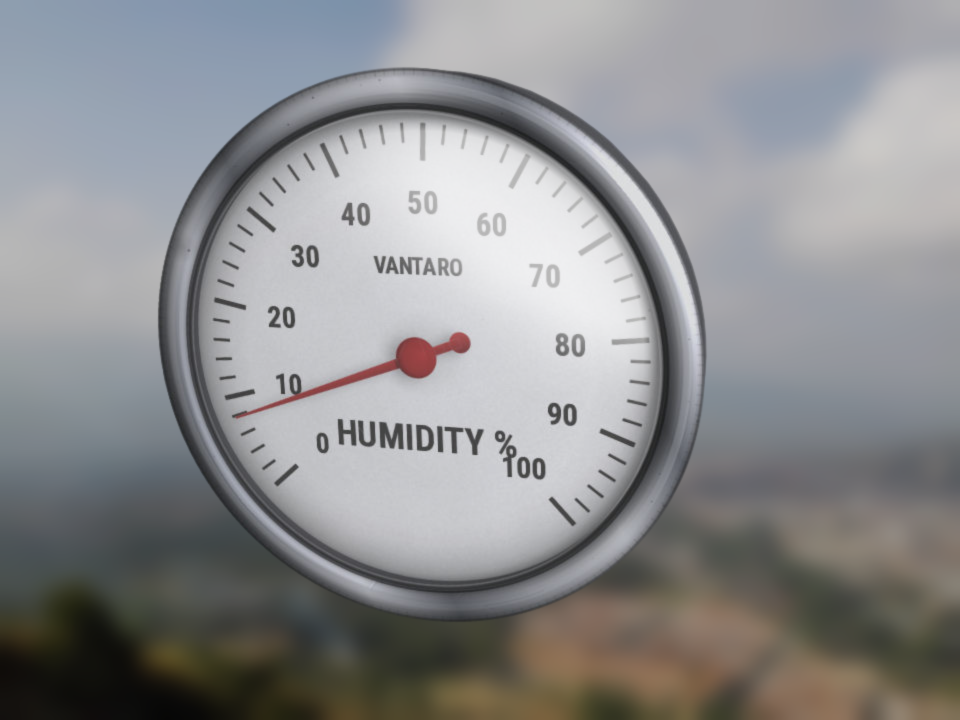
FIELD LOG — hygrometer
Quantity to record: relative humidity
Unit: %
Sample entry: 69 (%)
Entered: 8 (%)
